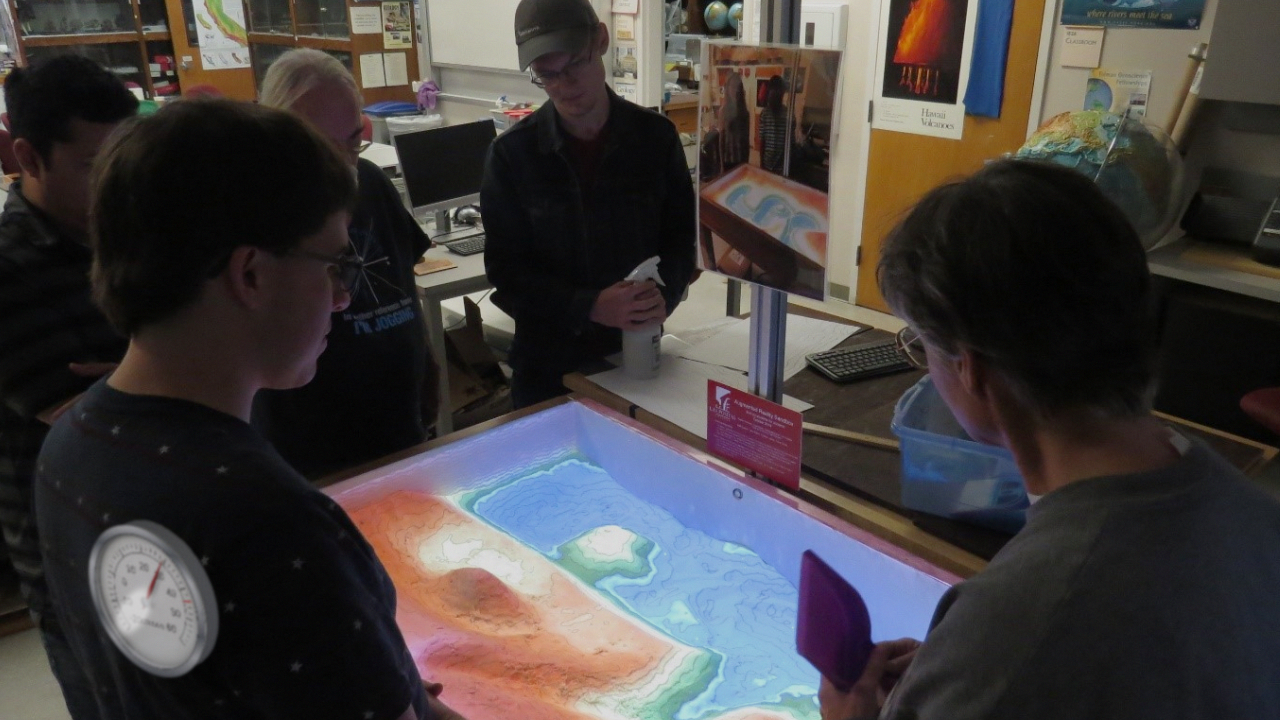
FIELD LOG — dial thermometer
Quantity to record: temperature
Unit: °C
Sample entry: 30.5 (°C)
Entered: 30 (°C)
